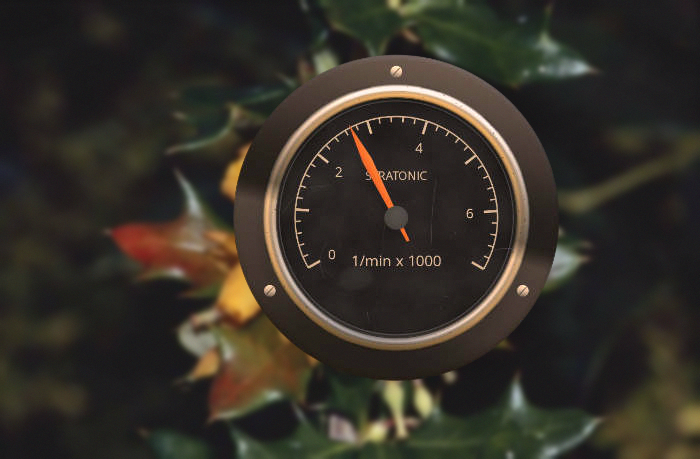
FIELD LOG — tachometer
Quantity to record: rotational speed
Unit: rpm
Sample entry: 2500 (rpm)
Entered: 2700 (rpm)
